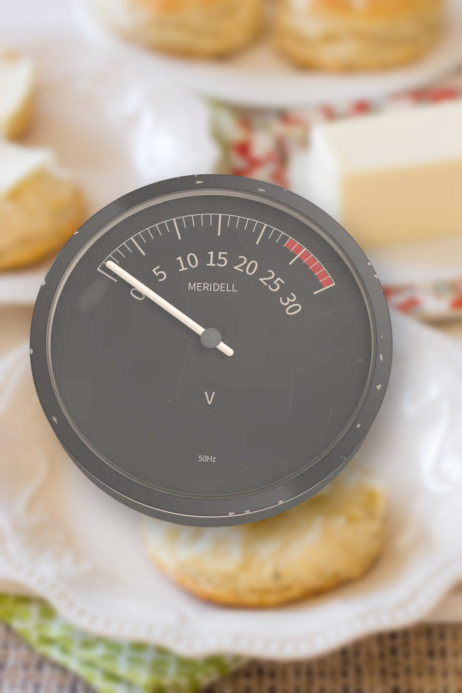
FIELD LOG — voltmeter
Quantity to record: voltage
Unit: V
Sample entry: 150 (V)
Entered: 1 (V)
